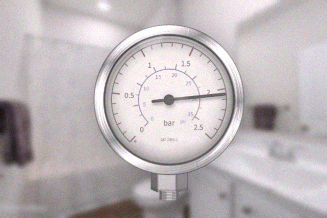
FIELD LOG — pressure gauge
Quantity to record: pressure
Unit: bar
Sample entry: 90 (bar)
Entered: 2.05 (bar)
